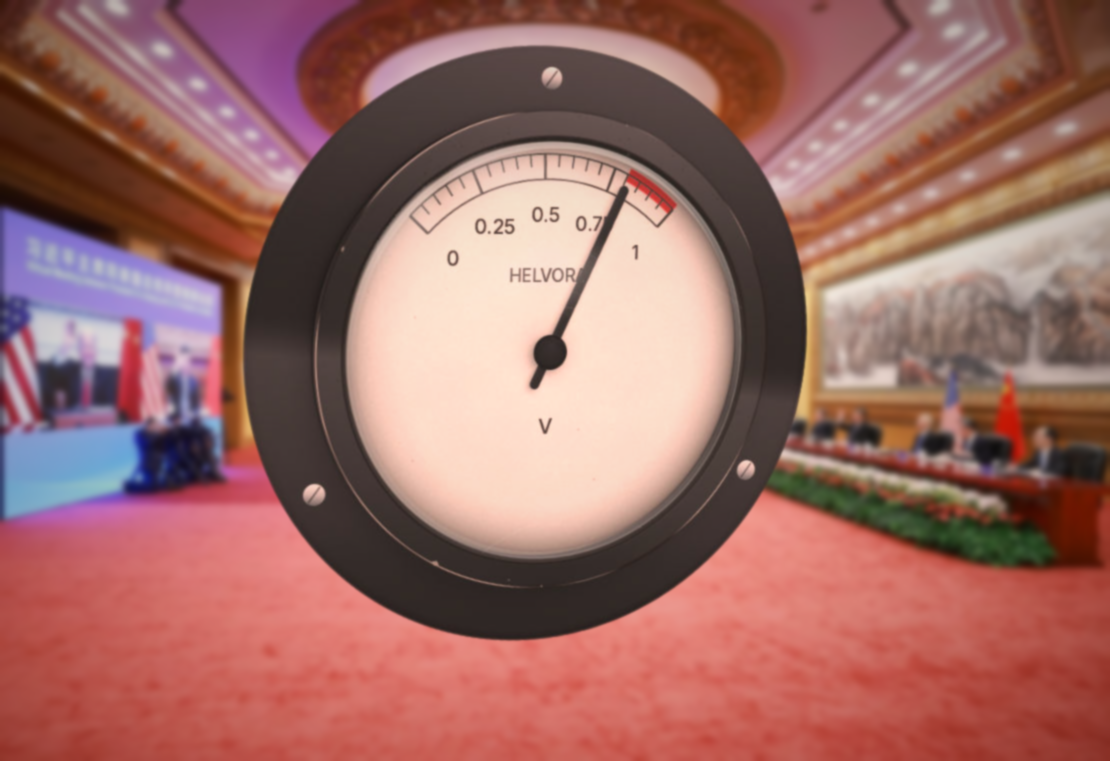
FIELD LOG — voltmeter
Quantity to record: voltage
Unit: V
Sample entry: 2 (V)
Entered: 0.8 (V)
